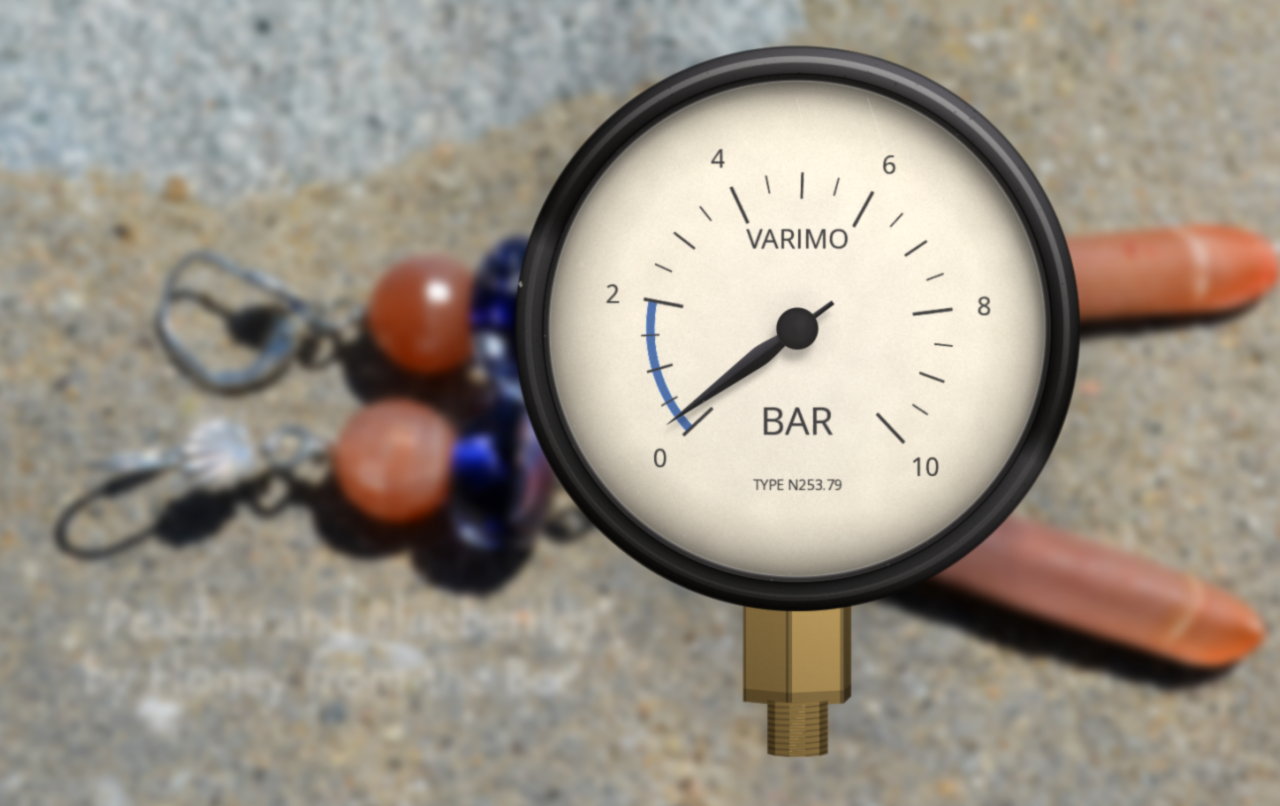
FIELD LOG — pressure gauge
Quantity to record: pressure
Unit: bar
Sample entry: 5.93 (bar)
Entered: 0.25 (bar)
